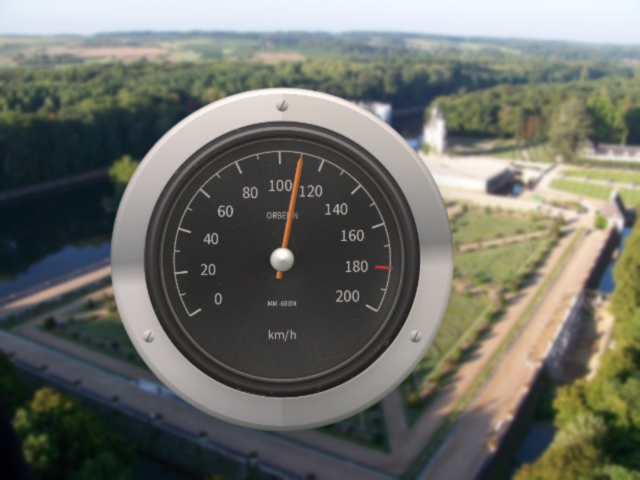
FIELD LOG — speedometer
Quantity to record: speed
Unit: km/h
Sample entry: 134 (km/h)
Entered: 110 (km/h)
